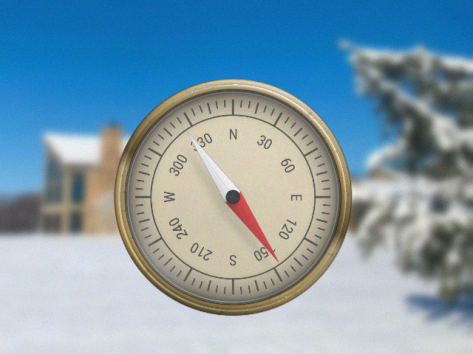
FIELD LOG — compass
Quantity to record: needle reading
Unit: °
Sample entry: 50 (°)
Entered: 145 (°)
